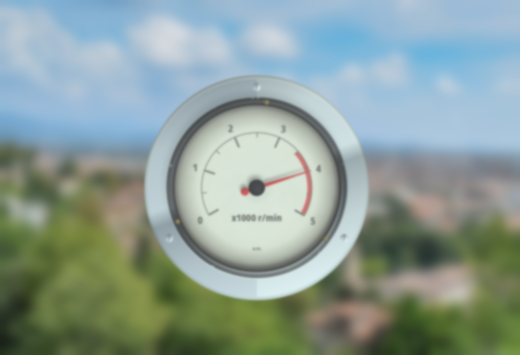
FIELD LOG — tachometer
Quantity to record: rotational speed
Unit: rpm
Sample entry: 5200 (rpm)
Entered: 4000 (rpm)
